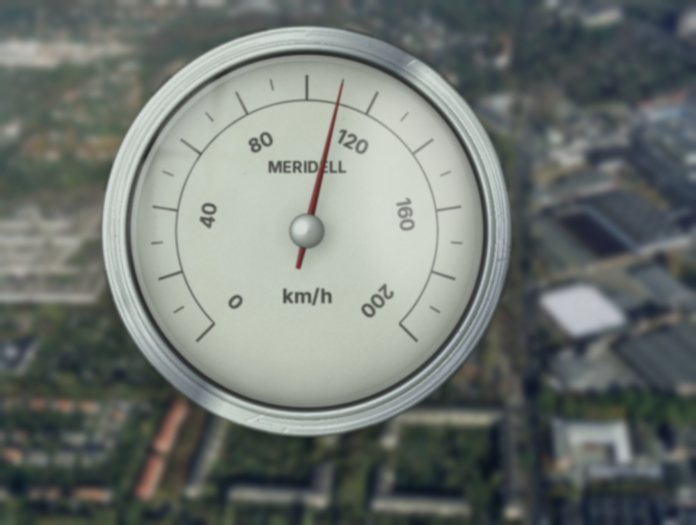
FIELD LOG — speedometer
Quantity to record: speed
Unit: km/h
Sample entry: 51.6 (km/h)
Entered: 110 (km/h)
